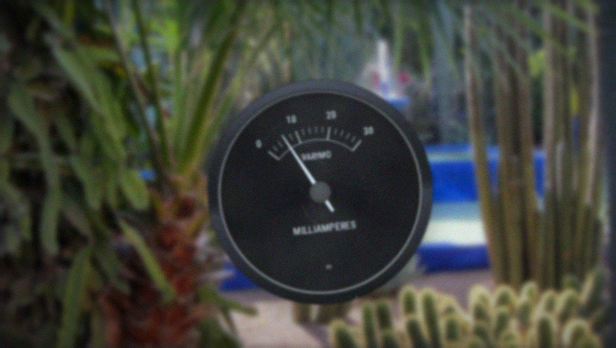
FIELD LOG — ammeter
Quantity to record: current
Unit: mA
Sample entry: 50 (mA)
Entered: 6 (mA)
